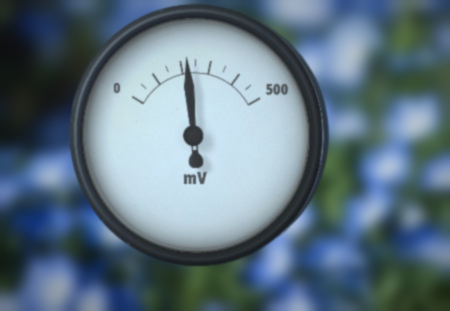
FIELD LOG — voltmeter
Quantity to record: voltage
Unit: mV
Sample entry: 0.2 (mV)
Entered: 225 (mV)
